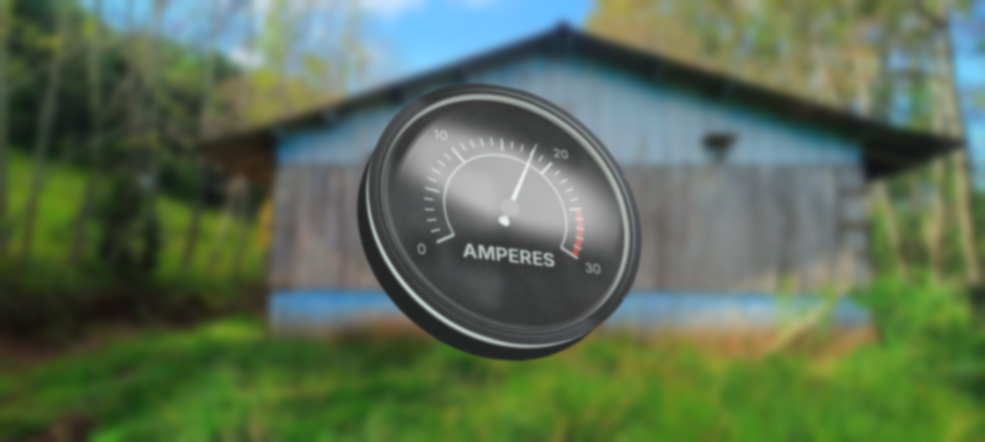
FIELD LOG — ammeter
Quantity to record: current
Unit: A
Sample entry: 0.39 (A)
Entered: 18 (A)
